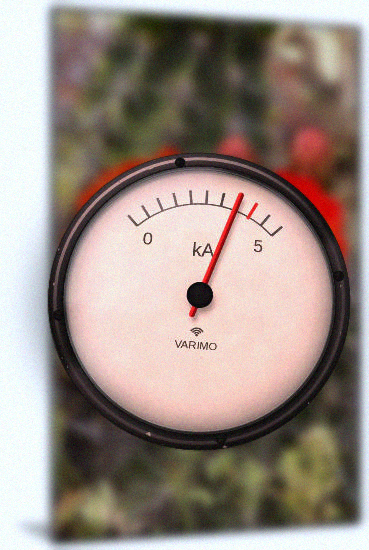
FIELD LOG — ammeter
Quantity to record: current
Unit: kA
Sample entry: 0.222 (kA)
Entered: 3.5 (kA)
